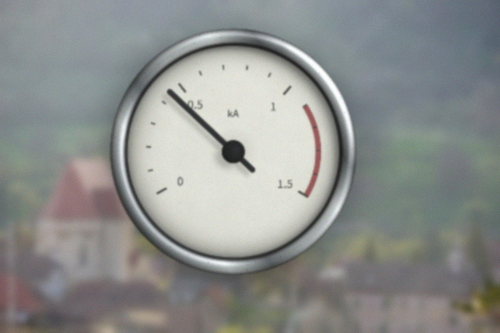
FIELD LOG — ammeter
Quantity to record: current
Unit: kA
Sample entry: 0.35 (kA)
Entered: 0.45 (kA)
